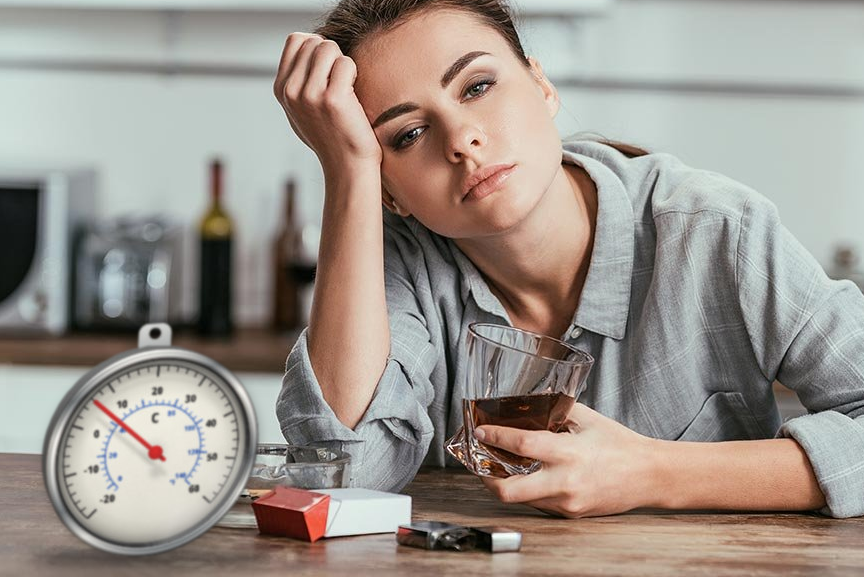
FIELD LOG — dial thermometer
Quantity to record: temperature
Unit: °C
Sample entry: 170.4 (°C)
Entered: 6 (°C)
